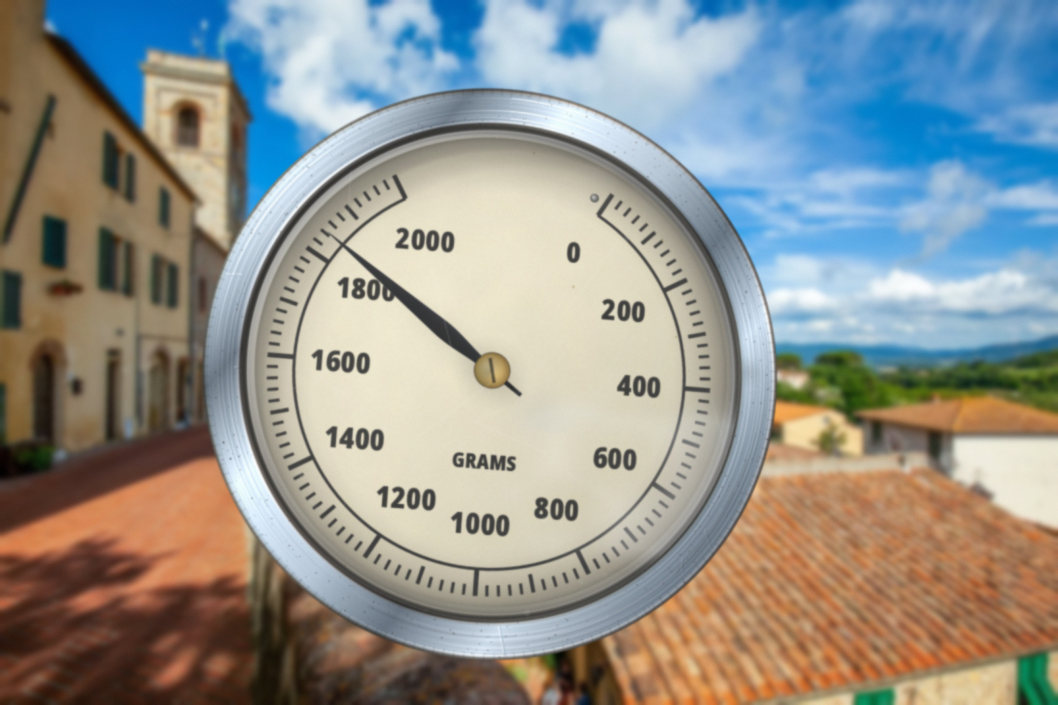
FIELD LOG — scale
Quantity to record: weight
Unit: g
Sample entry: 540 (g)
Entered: 1840 (g)
